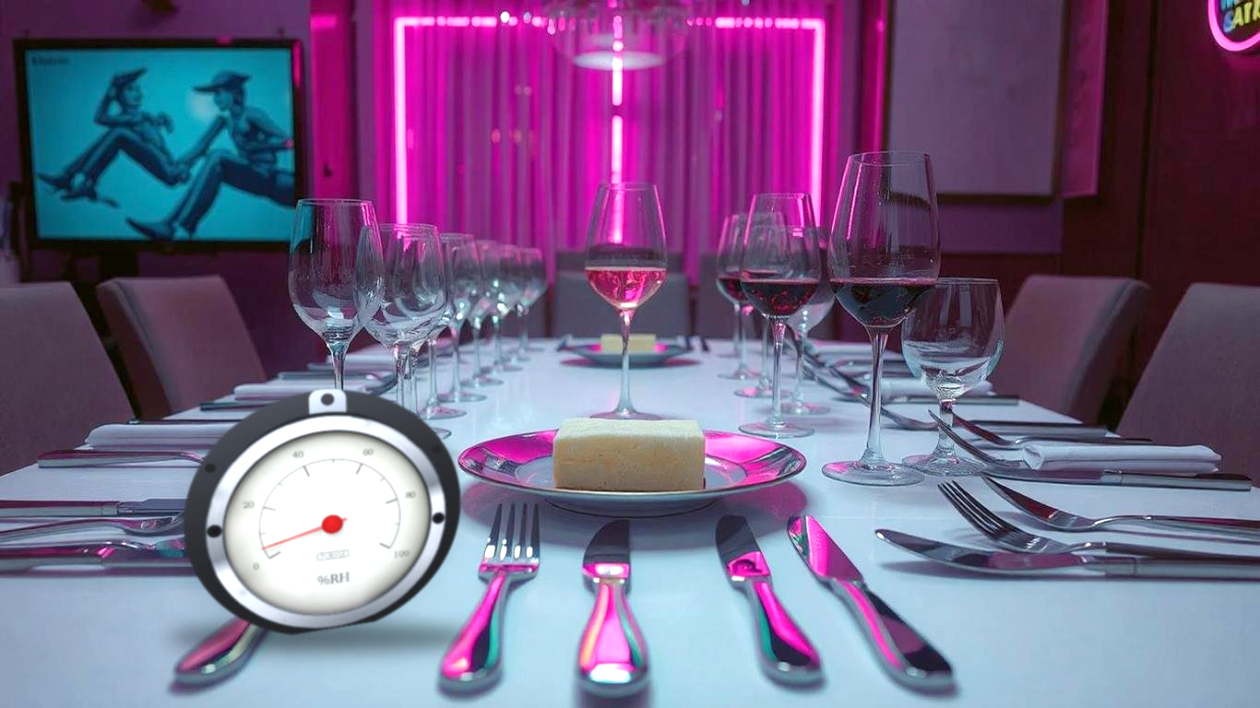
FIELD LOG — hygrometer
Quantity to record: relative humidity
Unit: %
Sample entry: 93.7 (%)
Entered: 5 (%)
